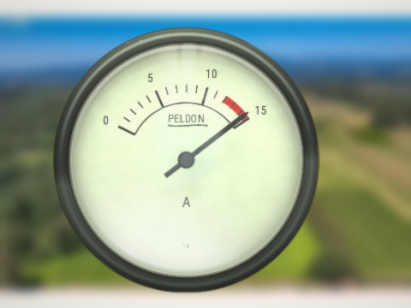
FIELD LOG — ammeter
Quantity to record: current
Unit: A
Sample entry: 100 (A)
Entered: 14.5 (A)
